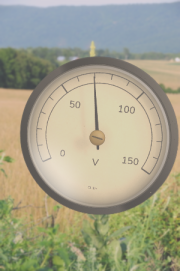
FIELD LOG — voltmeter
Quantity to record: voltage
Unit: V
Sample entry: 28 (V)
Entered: 70 (V)
